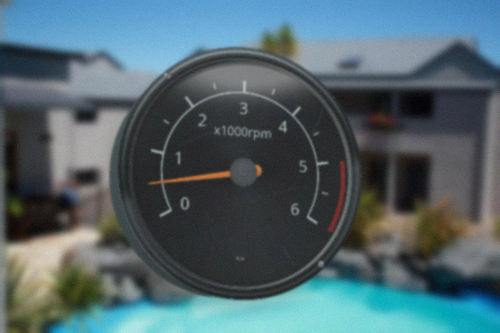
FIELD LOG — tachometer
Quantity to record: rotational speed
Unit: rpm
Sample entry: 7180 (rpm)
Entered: 500 (rpm)
